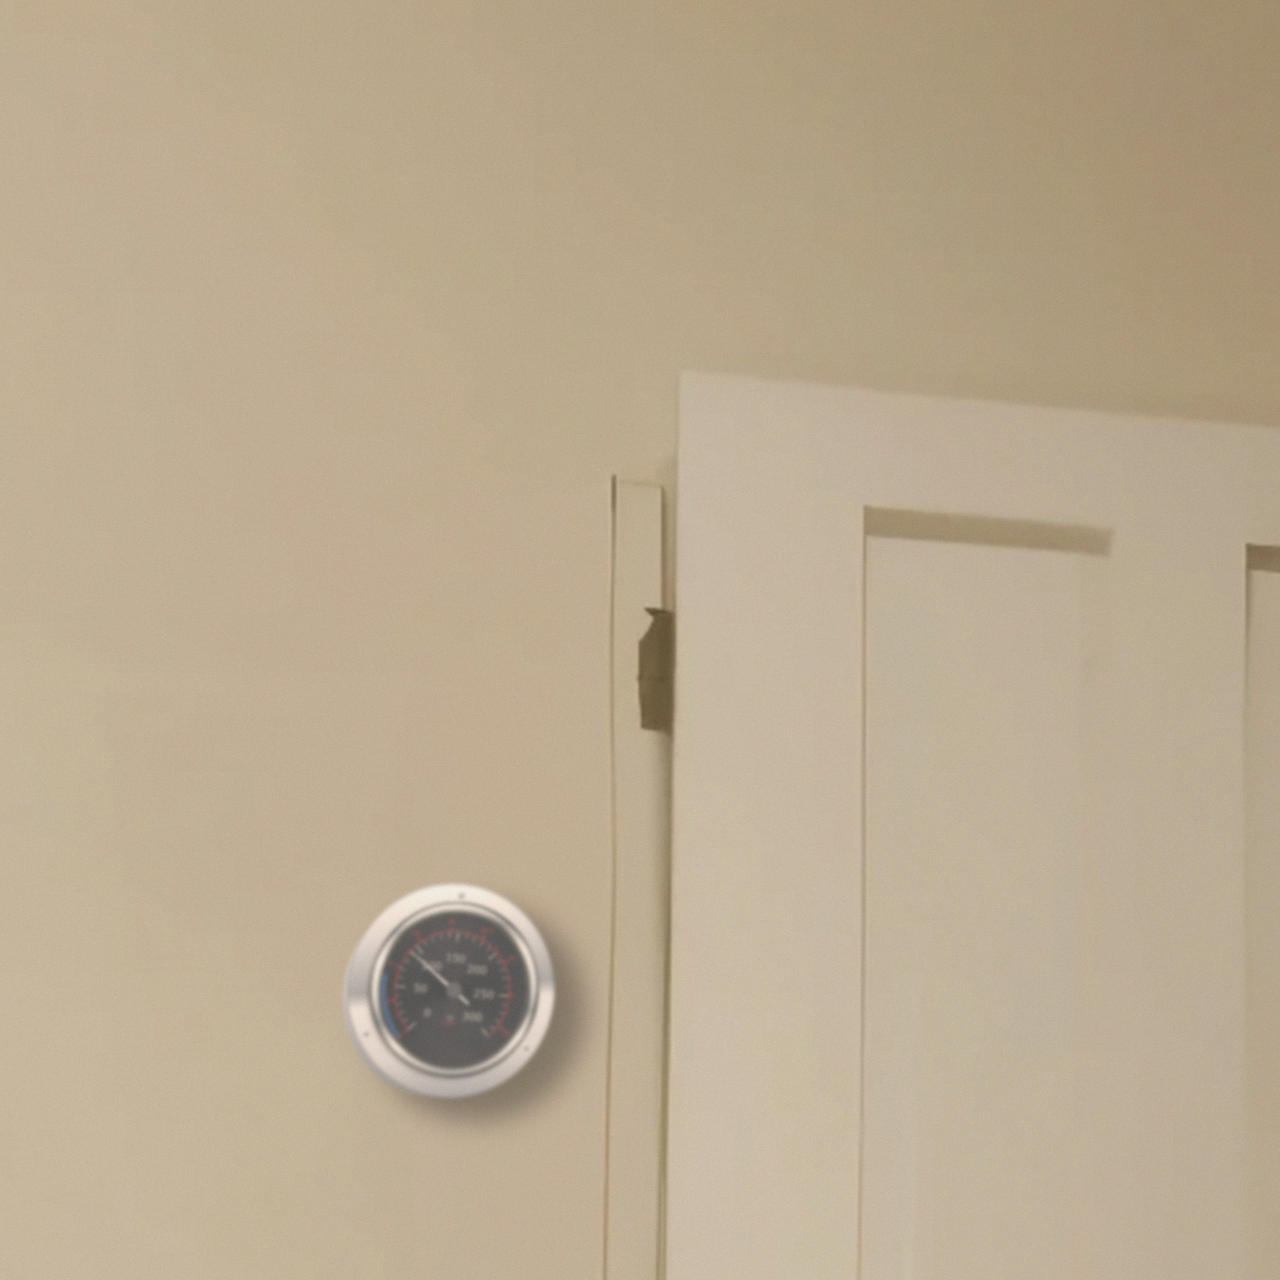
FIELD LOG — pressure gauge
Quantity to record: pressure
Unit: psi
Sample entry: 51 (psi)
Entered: 90 (psi)
